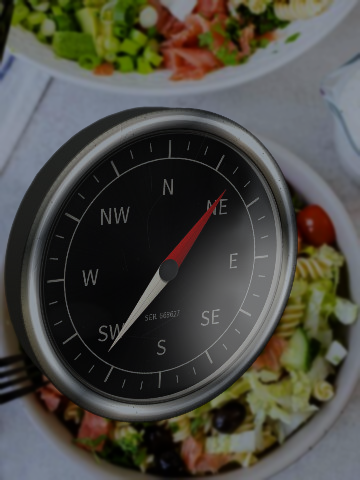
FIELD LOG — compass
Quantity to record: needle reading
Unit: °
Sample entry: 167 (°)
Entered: 40 (°)
